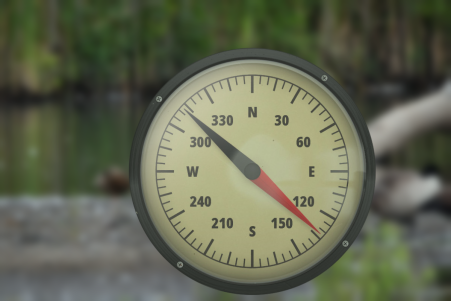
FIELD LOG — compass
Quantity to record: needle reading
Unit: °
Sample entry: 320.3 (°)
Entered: 132.5 (°)
